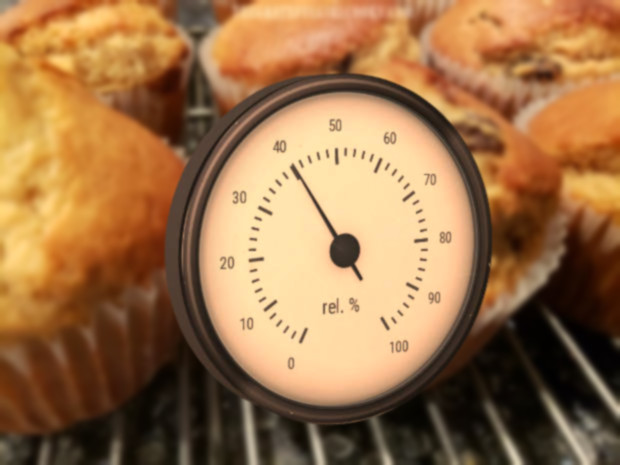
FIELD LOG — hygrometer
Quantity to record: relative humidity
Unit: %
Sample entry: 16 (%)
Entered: 40 (%)
